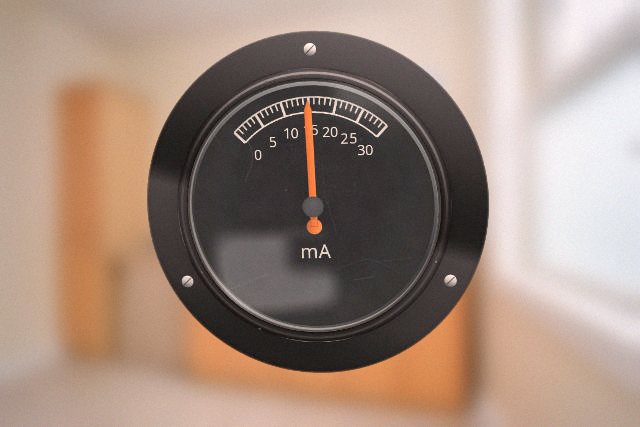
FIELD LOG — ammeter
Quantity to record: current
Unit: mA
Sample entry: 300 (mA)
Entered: 15 (mA)
